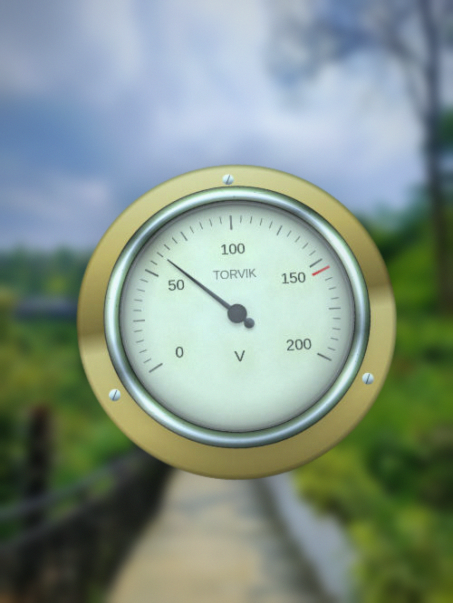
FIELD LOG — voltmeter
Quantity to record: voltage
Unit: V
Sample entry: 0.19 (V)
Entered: 60 (V)
